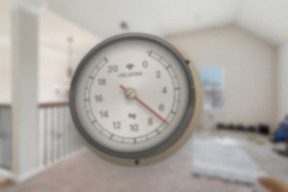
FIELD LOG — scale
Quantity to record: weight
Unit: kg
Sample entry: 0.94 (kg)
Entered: 7 (kg)
